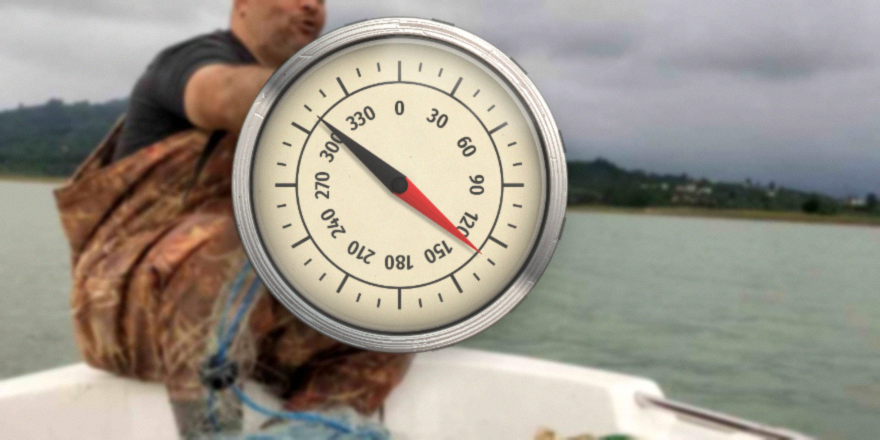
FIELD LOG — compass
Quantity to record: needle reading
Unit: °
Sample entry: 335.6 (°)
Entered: 130 (°)
